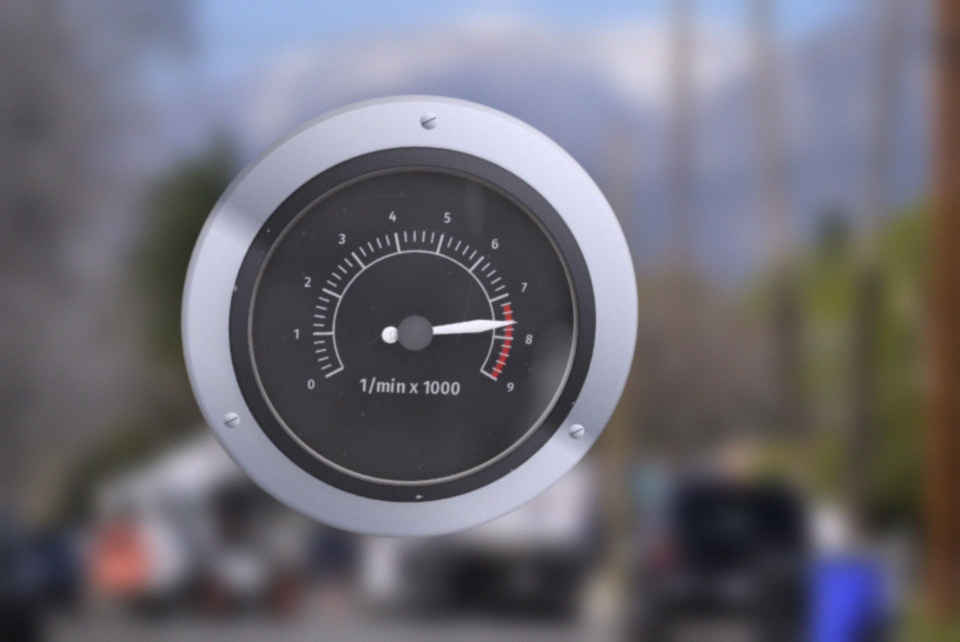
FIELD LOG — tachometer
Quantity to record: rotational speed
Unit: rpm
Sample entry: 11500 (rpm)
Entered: 7600 (rpm)
